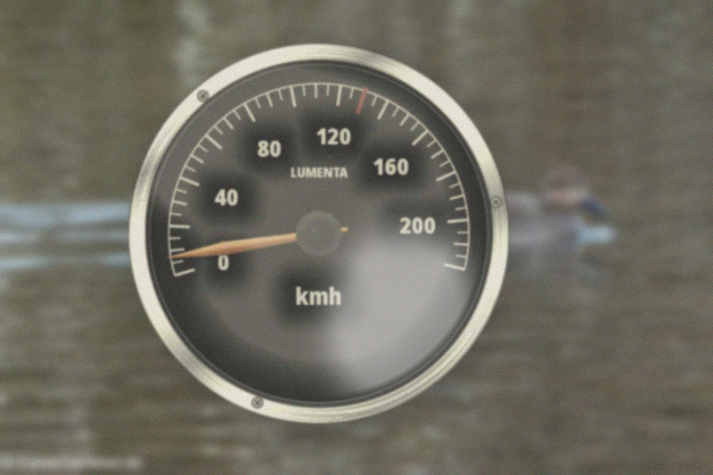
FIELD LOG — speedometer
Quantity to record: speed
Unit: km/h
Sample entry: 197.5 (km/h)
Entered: 7.5 (km/h)
